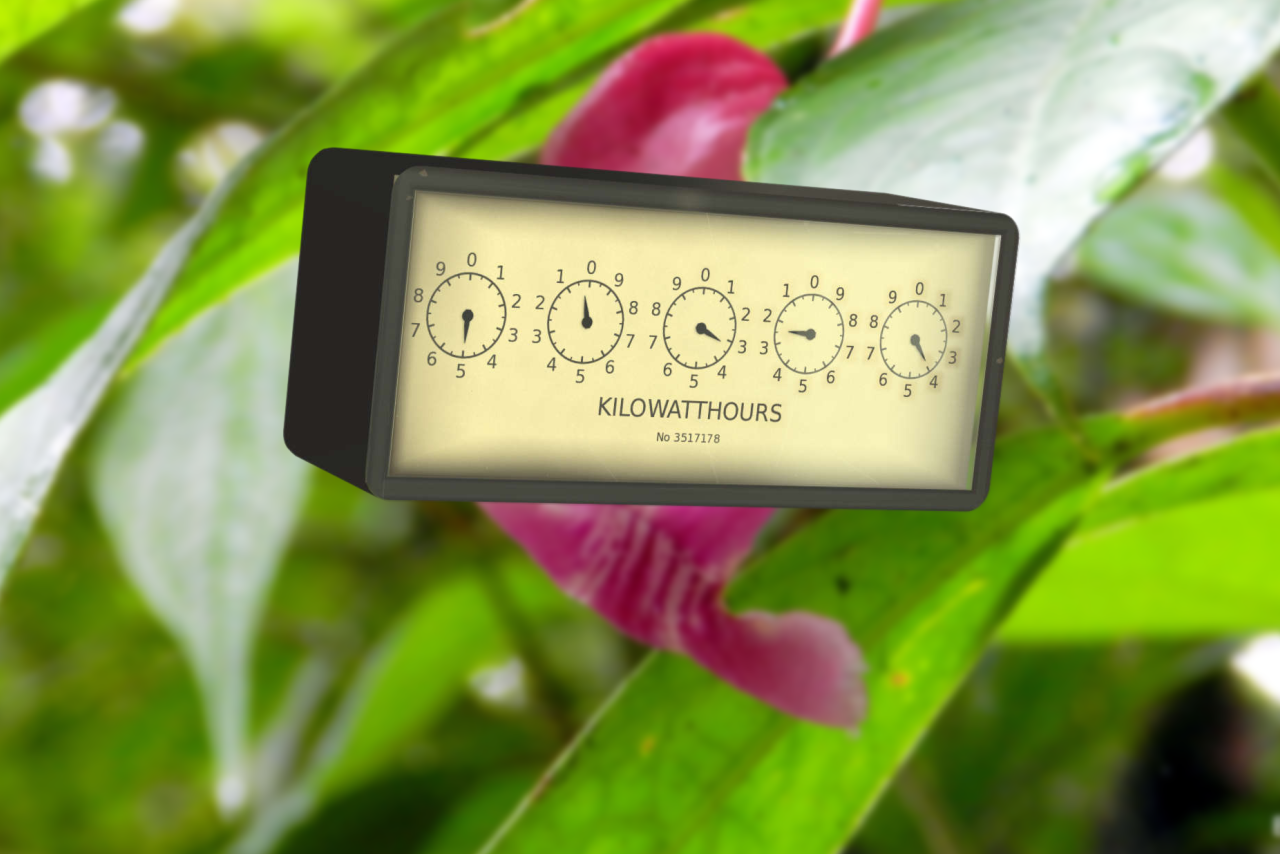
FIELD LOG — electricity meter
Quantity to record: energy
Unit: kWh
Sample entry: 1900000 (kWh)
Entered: 50324 (kWh)
